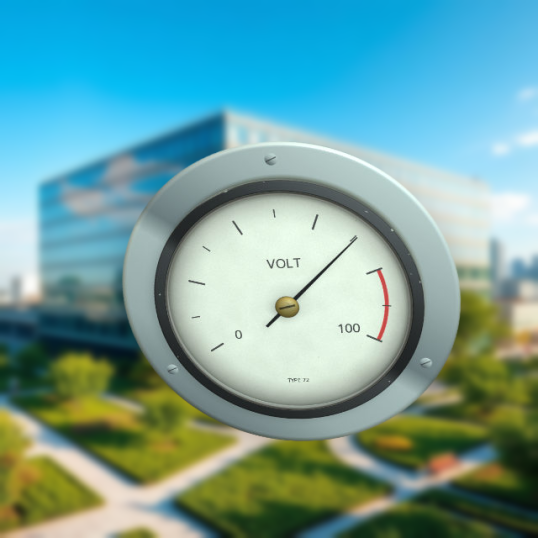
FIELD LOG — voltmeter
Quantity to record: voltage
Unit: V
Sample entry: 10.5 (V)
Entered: 70 (V)
